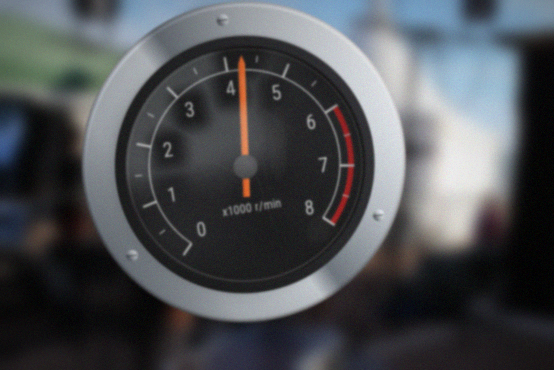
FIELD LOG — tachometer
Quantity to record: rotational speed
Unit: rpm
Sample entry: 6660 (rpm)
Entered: 4250 (rpm)
